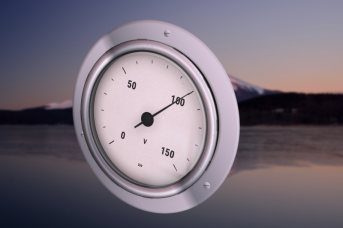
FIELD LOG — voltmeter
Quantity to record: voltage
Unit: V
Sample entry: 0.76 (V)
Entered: 100 (V)
